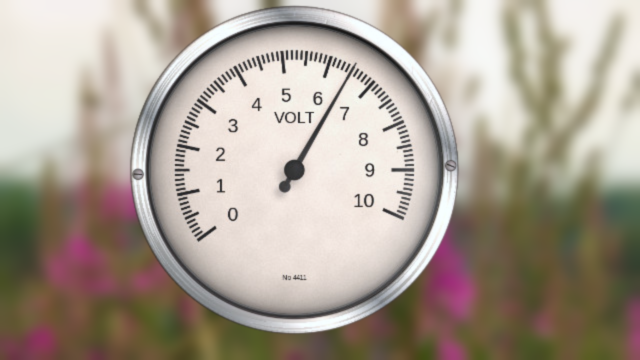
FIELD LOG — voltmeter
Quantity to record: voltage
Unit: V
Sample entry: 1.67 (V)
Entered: 6.5 (V)
